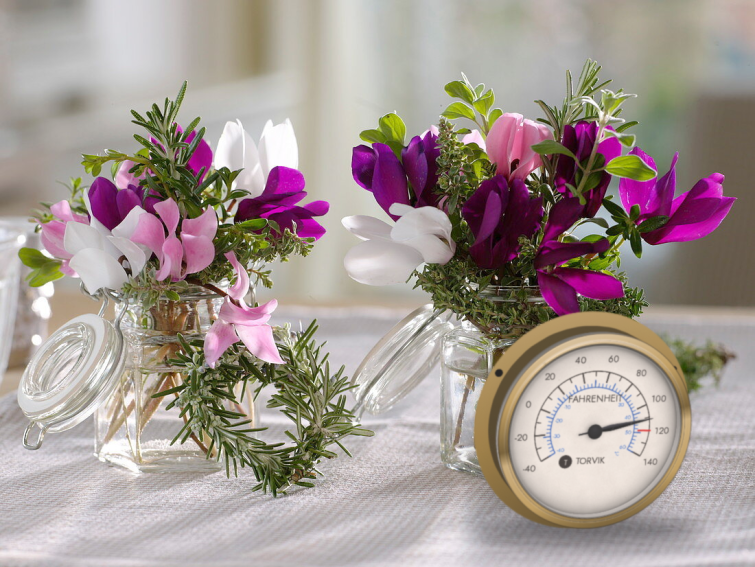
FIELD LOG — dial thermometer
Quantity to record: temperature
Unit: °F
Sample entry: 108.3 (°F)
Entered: 110 (°F)
